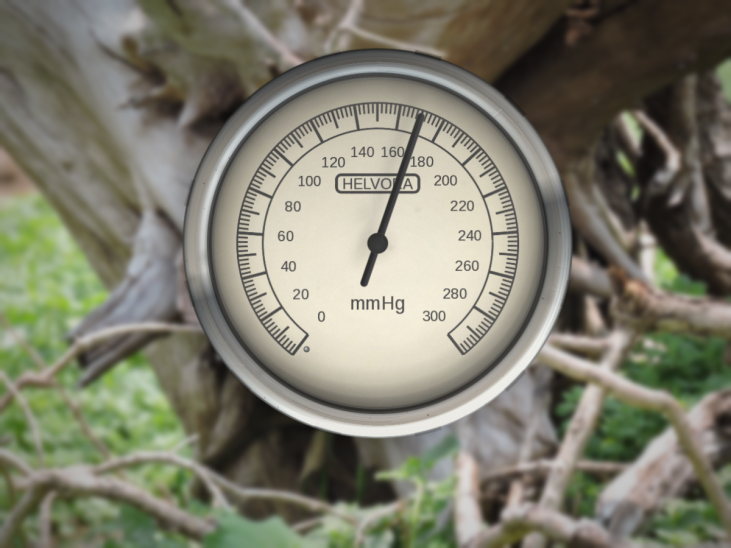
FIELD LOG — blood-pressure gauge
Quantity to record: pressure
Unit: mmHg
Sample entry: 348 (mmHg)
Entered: 170 (mmHg)
